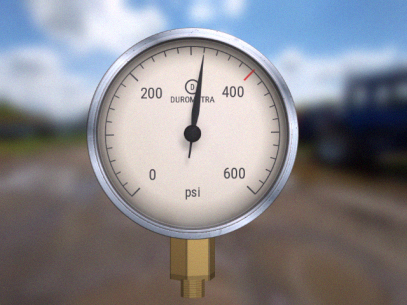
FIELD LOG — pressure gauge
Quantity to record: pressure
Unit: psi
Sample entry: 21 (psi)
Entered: 320 (psi)
